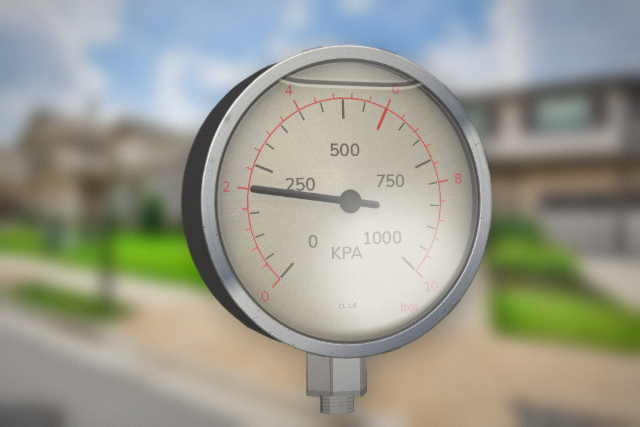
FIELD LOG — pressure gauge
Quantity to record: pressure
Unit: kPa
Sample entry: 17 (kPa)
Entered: 200 (kPa)
